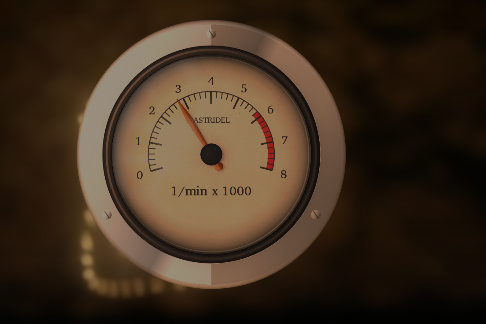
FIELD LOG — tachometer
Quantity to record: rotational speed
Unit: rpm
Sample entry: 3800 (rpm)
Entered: 2800 (rpm)
